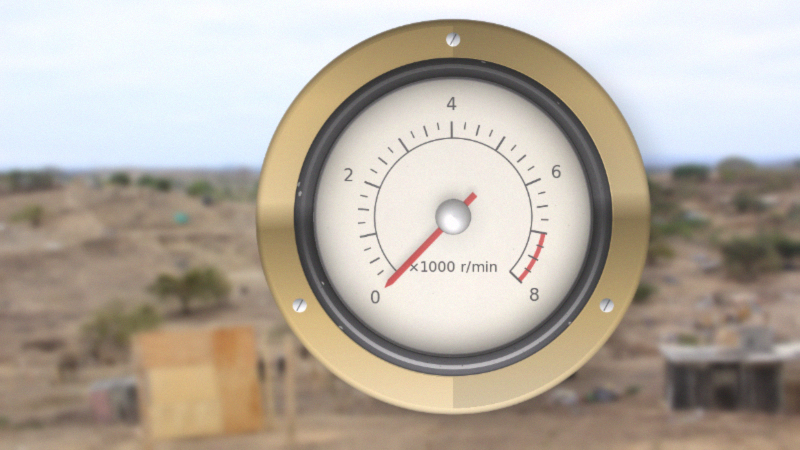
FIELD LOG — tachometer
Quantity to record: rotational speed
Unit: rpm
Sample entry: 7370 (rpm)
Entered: 0 (rpm)
